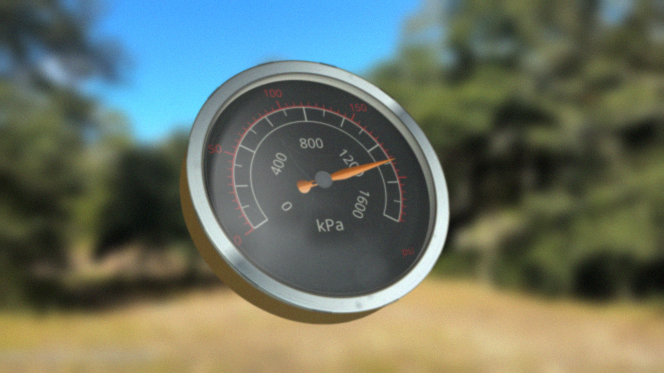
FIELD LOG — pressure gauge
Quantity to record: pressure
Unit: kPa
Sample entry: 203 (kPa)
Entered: 1300 (kPa)
